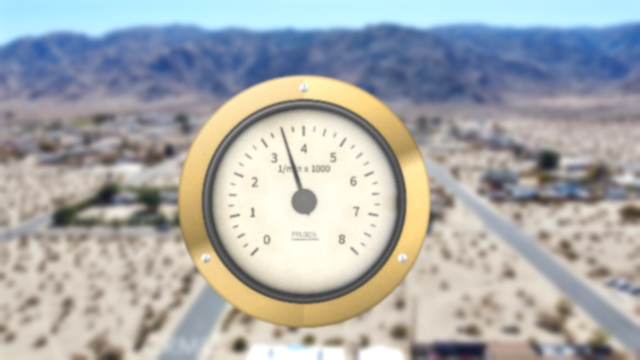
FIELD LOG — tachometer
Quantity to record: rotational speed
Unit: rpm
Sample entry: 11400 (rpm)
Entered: 3500 (rpm)
